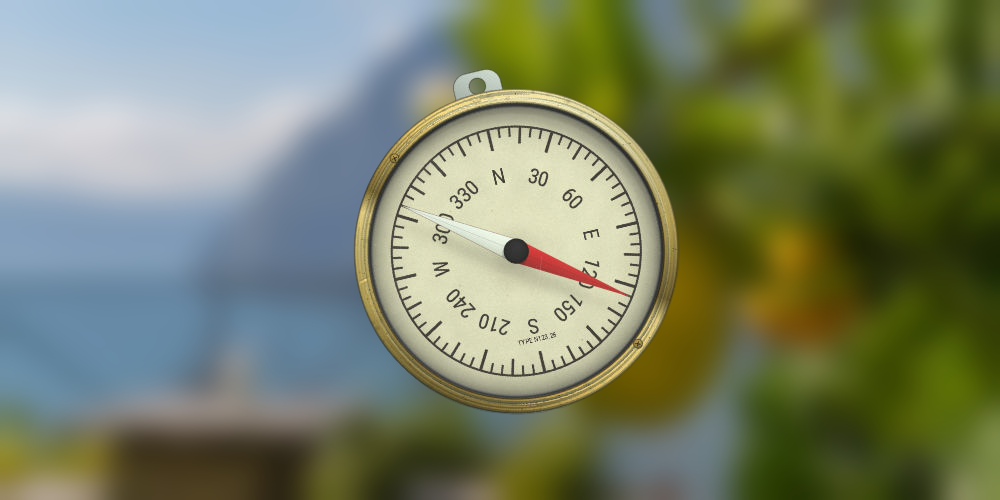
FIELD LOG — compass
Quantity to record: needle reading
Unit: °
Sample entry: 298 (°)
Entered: 125 (°)
